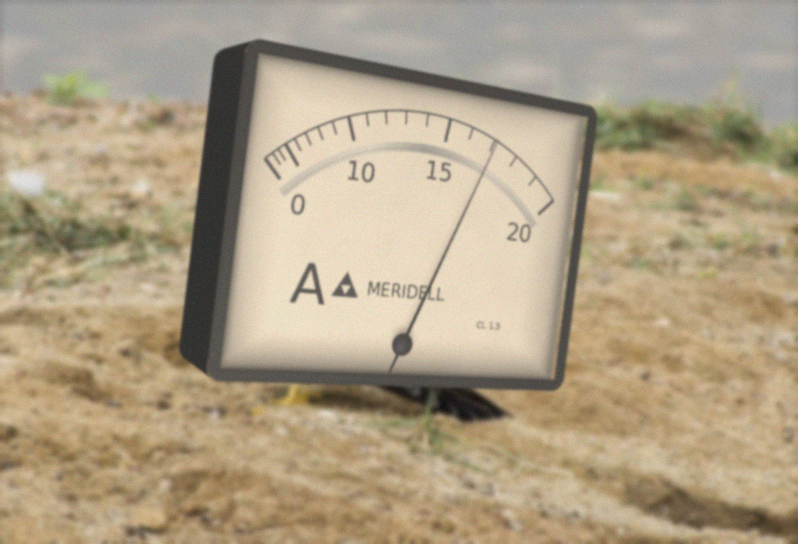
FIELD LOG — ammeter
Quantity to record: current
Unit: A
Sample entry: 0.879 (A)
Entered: 17 (A)
